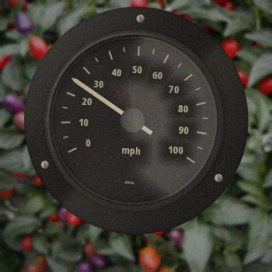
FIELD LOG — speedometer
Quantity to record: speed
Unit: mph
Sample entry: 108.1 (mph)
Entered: 25 (mph)
